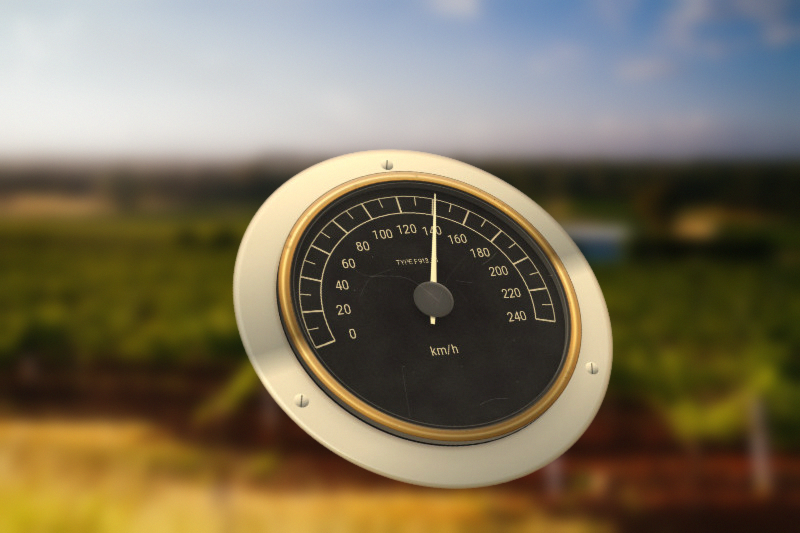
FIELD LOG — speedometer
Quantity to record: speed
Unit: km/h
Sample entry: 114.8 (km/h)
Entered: 140 (km/h)
